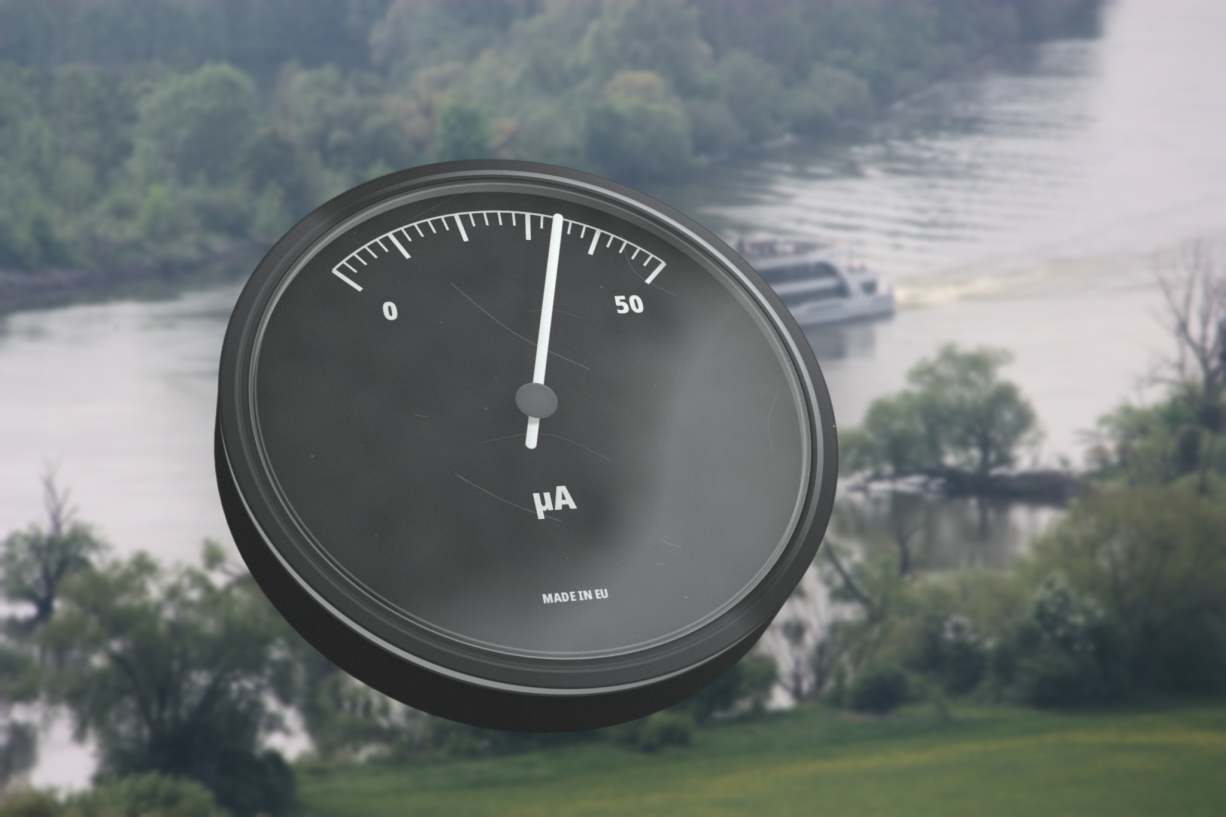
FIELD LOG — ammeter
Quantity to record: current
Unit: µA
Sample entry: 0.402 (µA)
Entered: 34 (µA)
